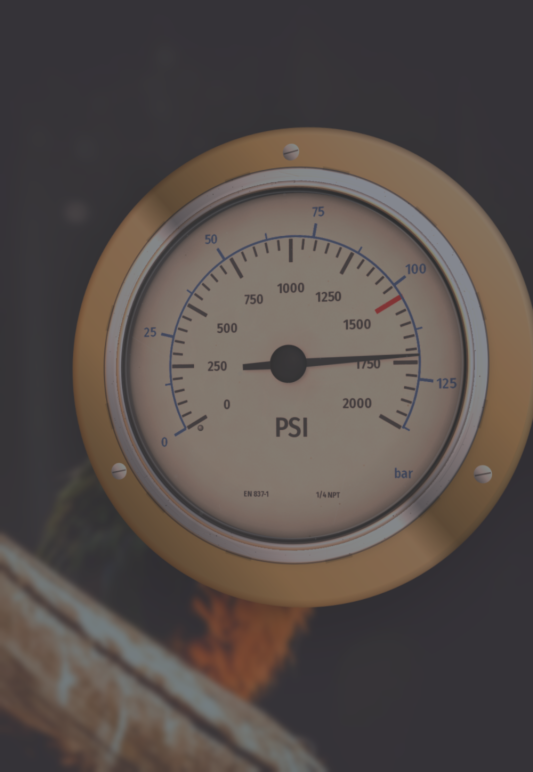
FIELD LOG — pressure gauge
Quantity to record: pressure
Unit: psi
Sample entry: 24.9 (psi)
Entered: 1725 (psi)
